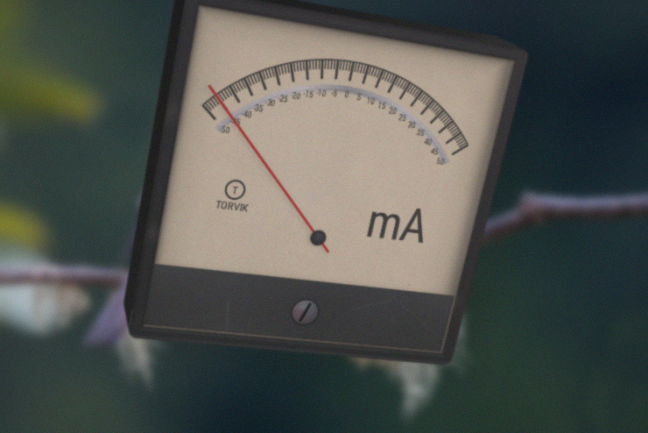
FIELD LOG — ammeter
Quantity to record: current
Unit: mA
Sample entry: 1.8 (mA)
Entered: -45 (mA)
